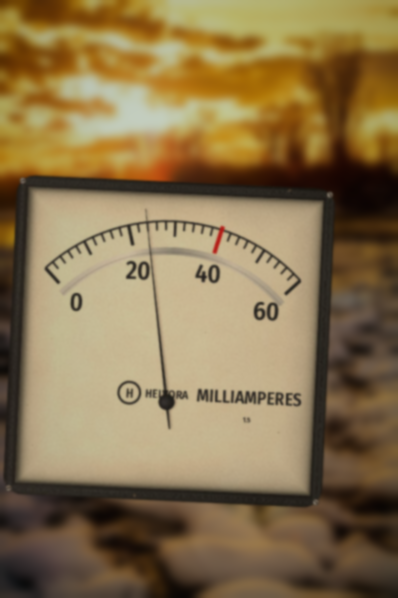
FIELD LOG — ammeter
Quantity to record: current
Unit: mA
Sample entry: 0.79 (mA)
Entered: 24 (mA)
